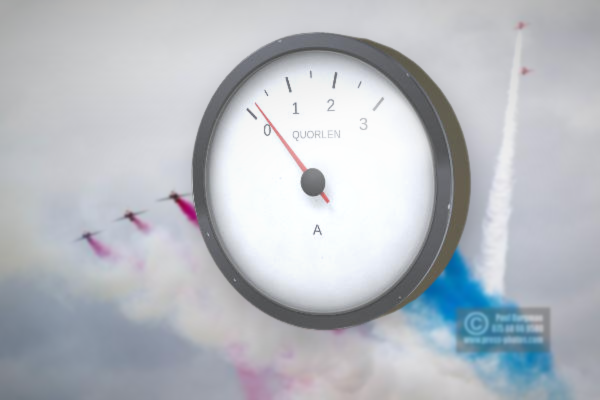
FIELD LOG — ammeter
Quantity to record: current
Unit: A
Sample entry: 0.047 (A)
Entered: 0.25 (A)
